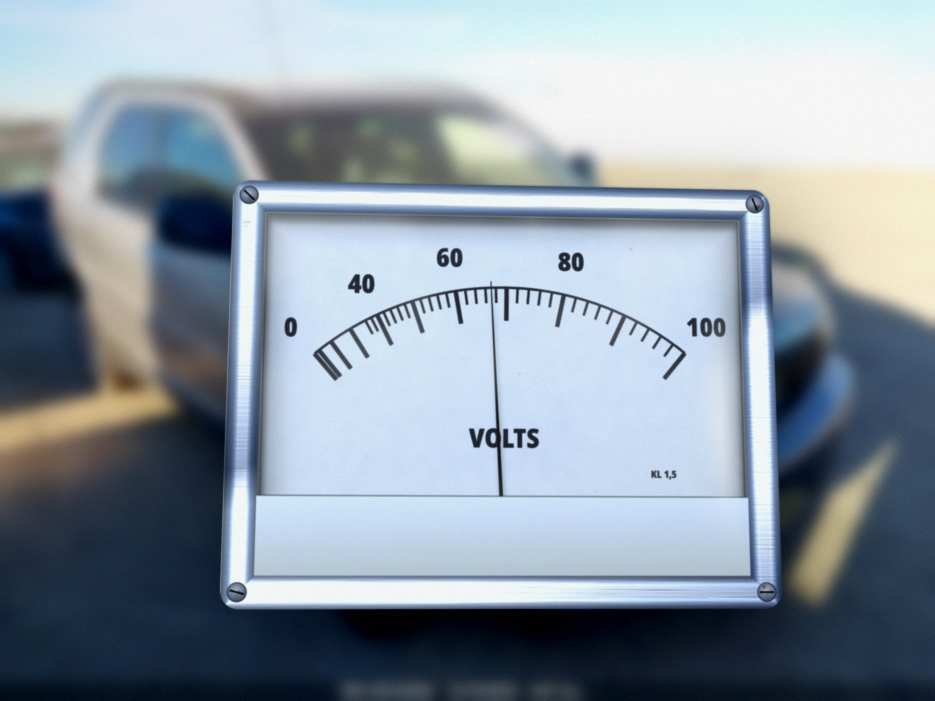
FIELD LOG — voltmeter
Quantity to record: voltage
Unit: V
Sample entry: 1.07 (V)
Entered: 67 (V)
